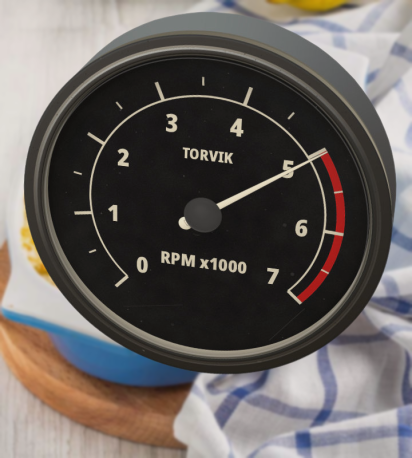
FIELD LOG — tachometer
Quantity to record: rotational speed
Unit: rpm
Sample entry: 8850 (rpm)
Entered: 5000 (rpm)
